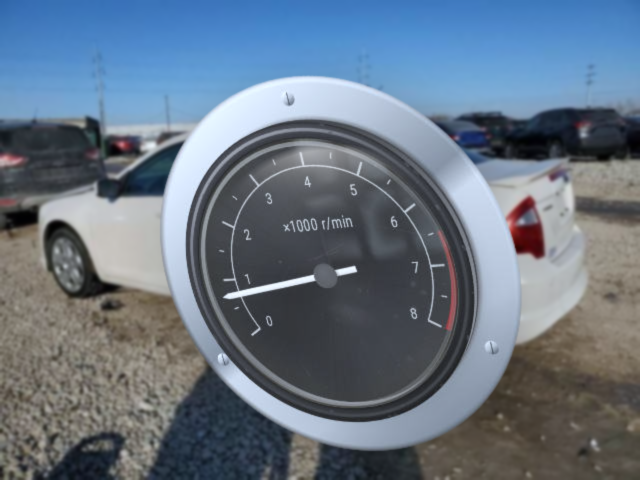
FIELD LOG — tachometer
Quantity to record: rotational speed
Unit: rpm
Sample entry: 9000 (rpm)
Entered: 750 (rpm)
